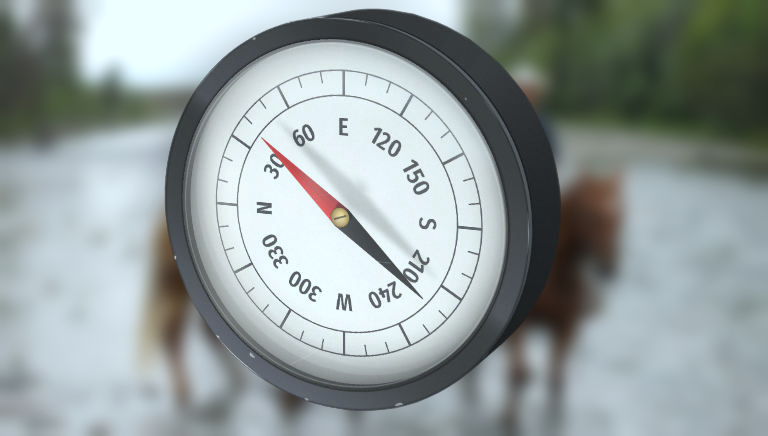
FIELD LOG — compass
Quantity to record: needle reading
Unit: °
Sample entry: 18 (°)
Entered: 40 (°)
